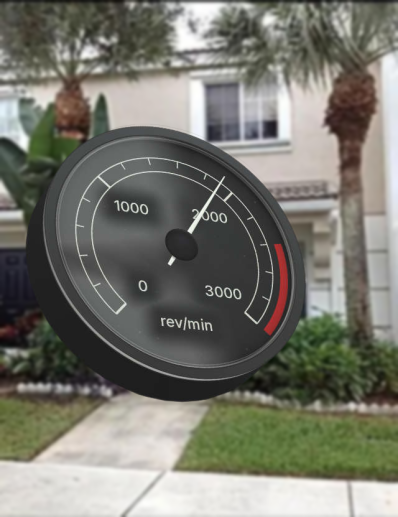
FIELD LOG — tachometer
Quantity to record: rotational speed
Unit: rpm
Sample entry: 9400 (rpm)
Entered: 1900 (rpm)
